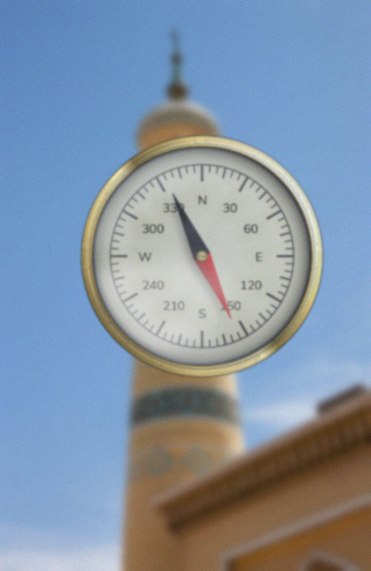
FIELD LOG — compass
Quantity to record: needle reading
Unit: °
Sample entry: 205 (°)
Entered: 155 (°)
